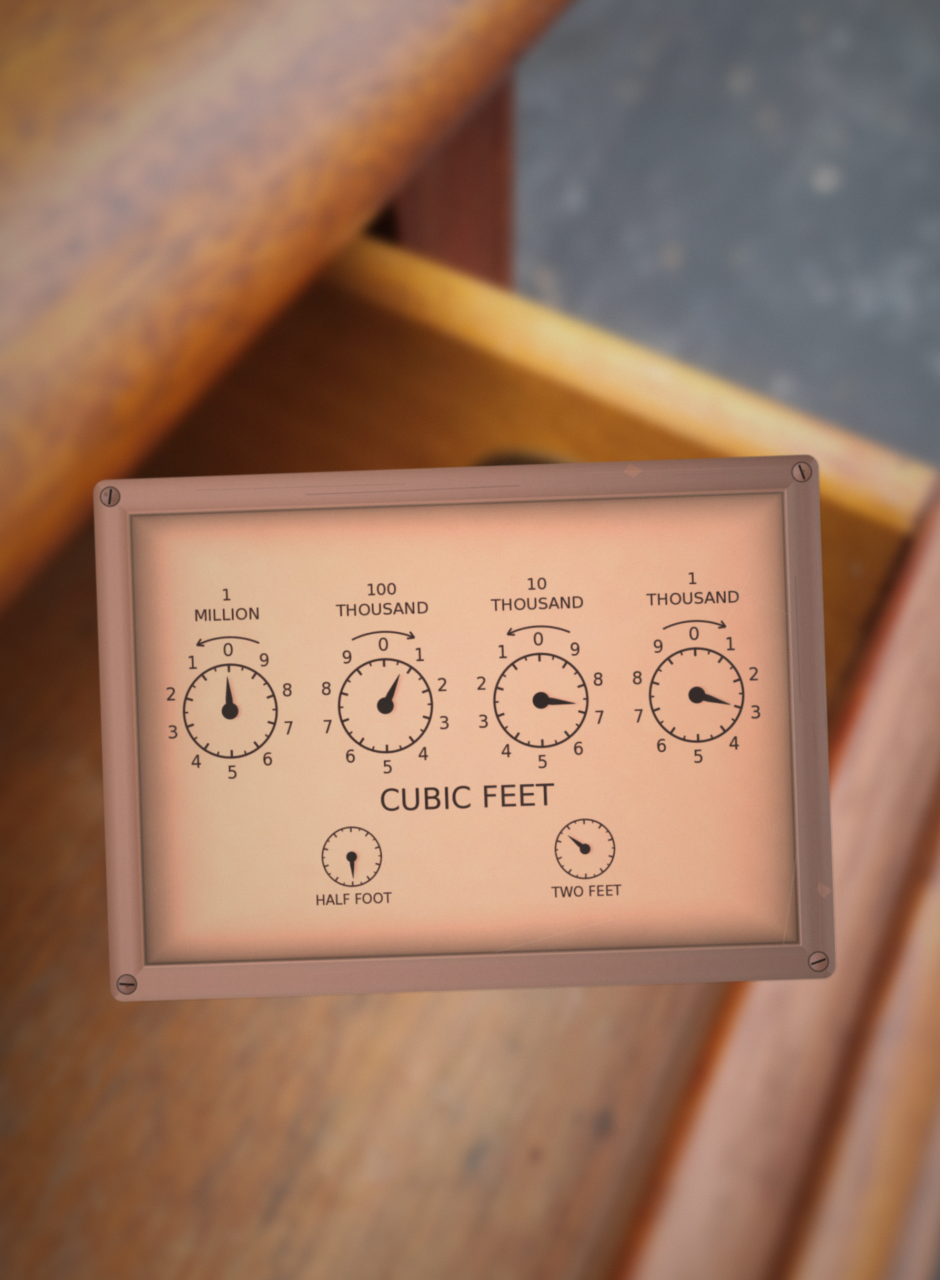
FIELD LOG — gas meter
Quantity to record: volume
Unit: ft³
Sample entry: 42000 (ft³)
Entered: 7300 (ft³)
